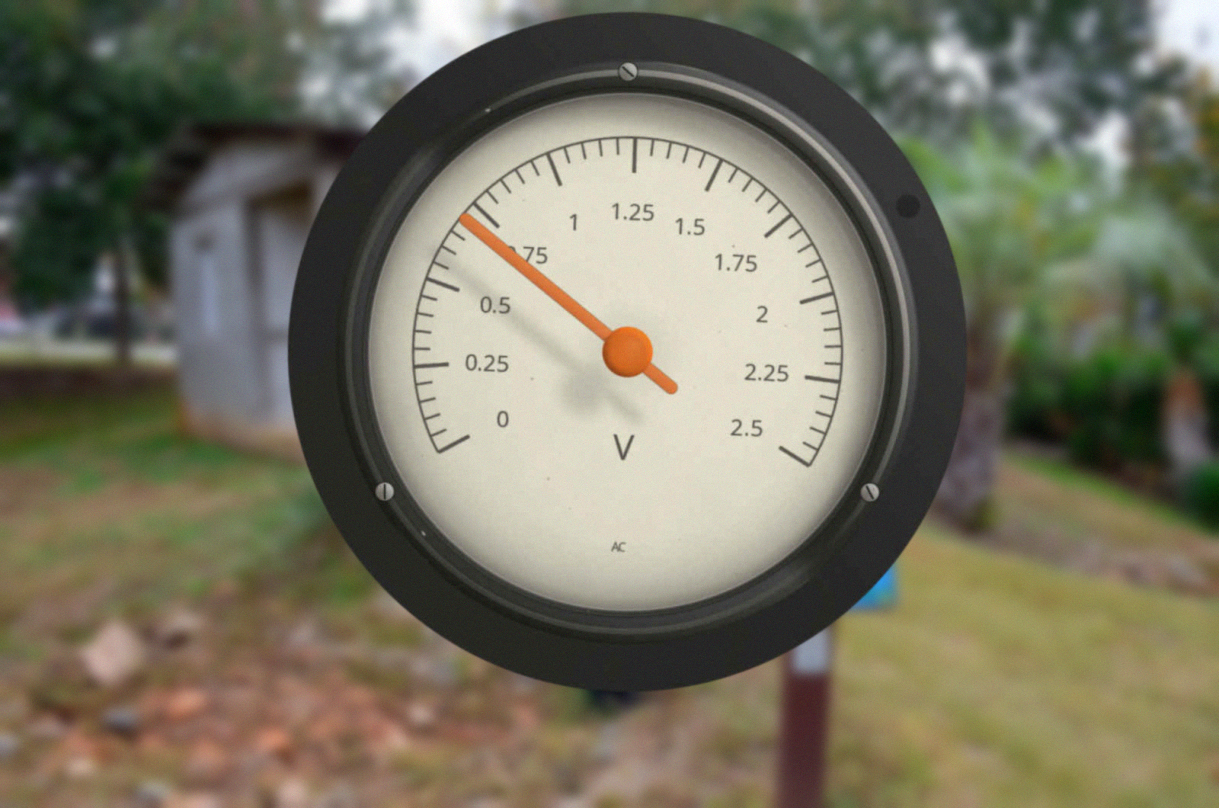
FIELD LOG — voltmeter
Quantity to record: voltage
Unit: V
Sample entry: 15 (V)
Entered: 0.7 (V)
